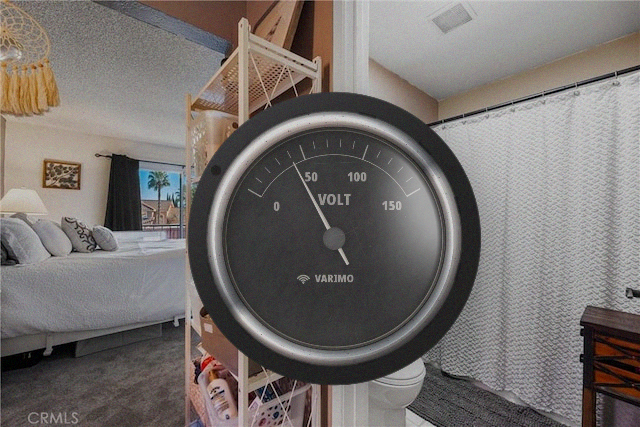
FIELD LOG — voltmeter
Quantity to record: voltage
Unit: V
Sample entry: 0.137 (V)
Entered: 40 (V)
